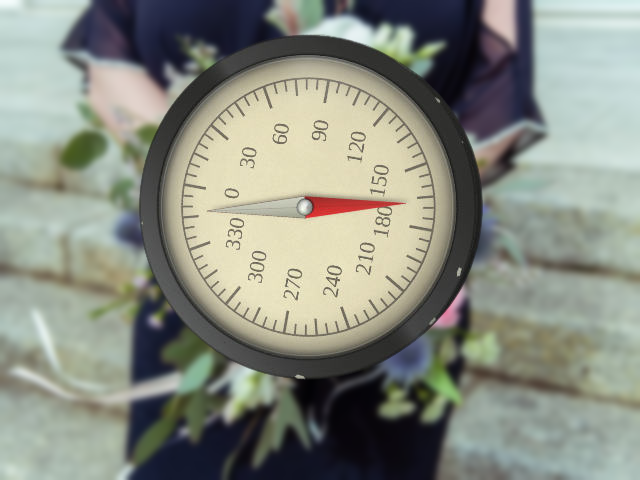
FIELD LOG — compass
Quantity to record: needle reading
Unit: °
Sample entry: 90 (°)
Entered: 167.5 (°)
